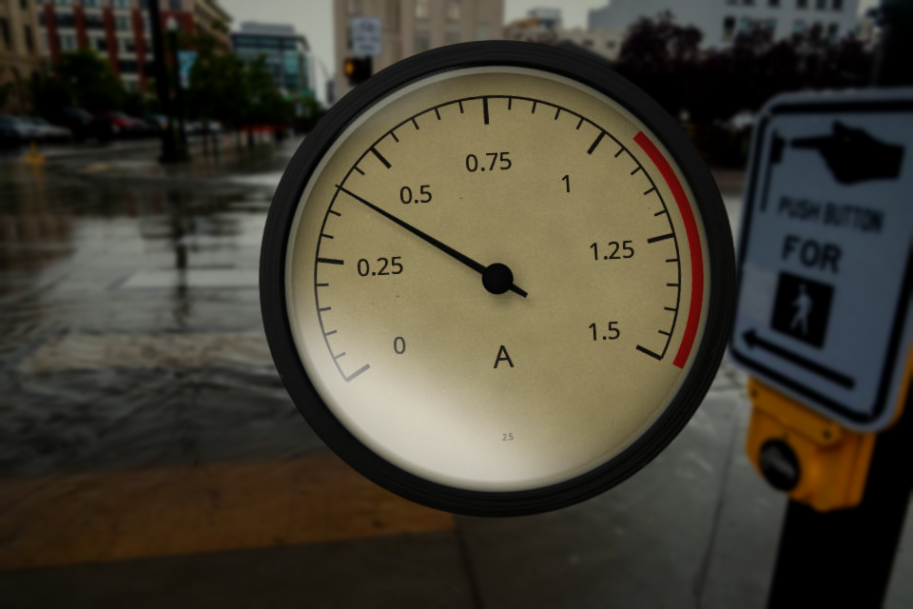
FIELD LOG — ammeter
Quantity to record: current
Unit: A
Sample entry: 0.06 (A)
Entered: 0.4 (A)
